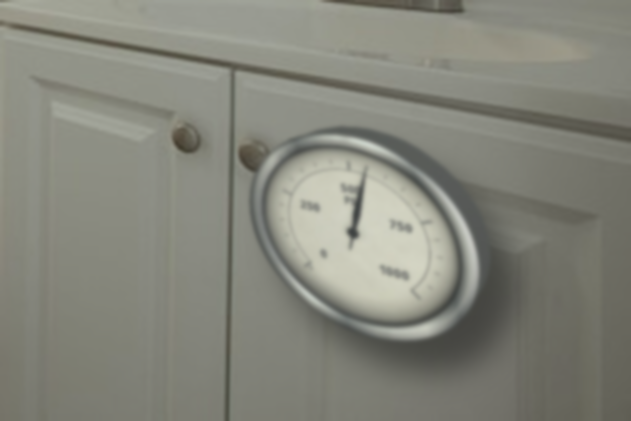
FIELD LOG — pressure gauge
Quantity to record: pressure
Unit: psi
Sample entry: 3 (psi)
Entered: 550 (psi)
